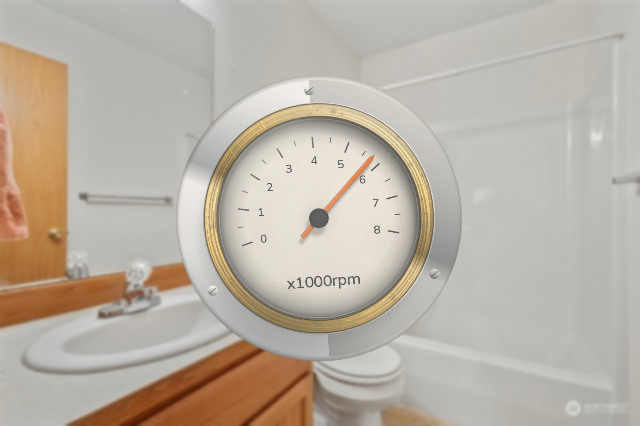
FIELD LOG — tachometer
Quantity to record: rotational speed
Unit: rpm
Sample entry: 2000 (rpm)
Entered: 5750 (rpm)
